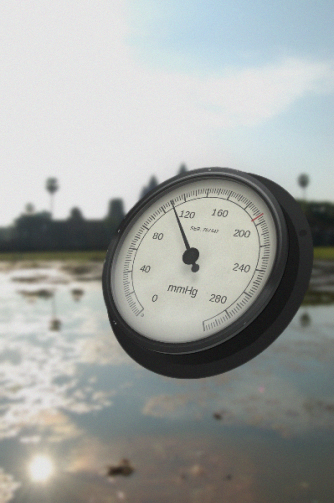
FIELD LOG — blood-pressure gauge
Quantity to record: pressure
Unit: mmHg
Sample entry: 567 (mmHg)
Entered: 110 (mmHg)
